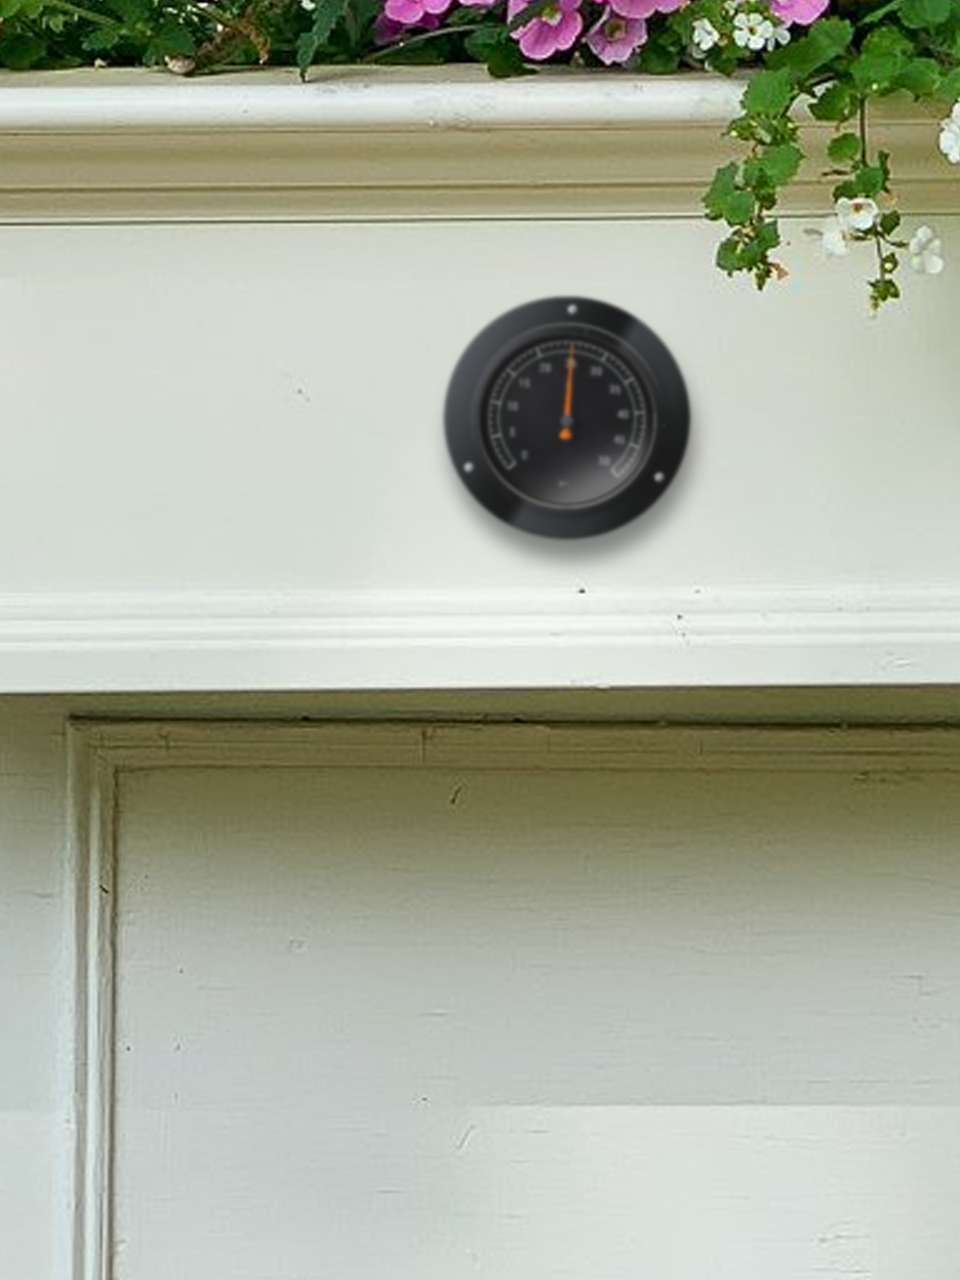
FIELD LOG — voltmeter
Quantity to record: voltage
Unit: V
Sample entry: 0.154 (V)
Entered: 25 (V)
